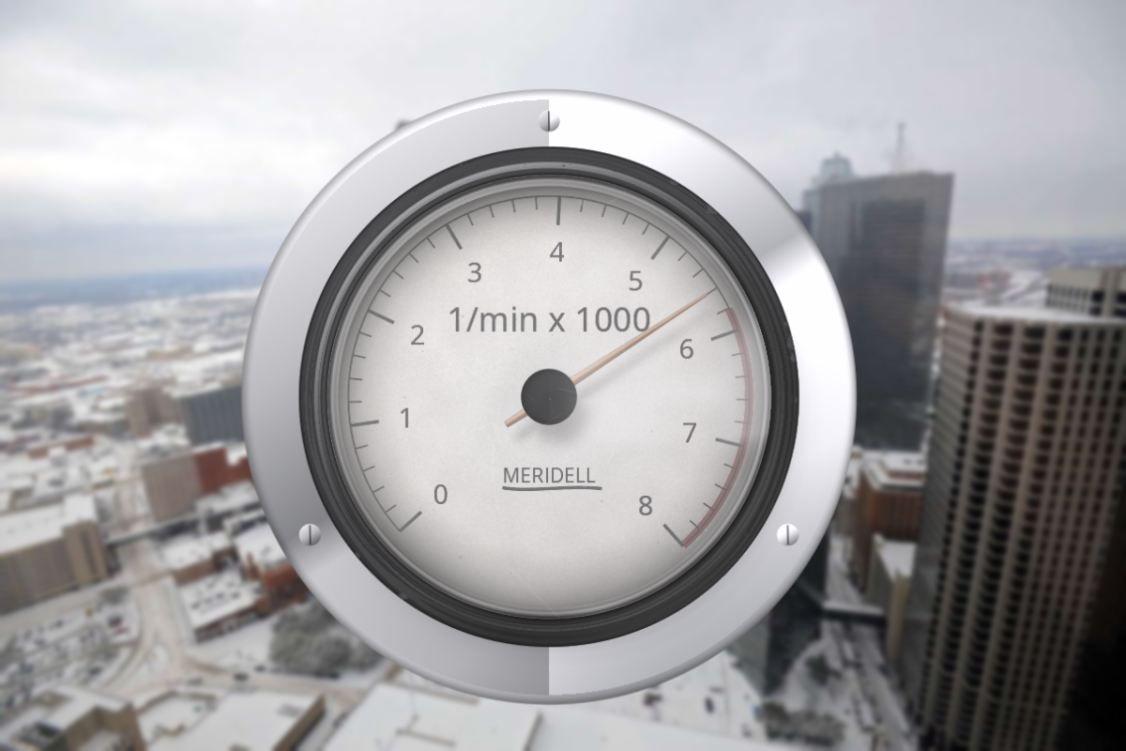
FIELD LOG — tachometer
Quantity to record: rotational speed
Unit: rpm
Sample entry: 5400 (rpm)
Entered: 5600 (rpm)
